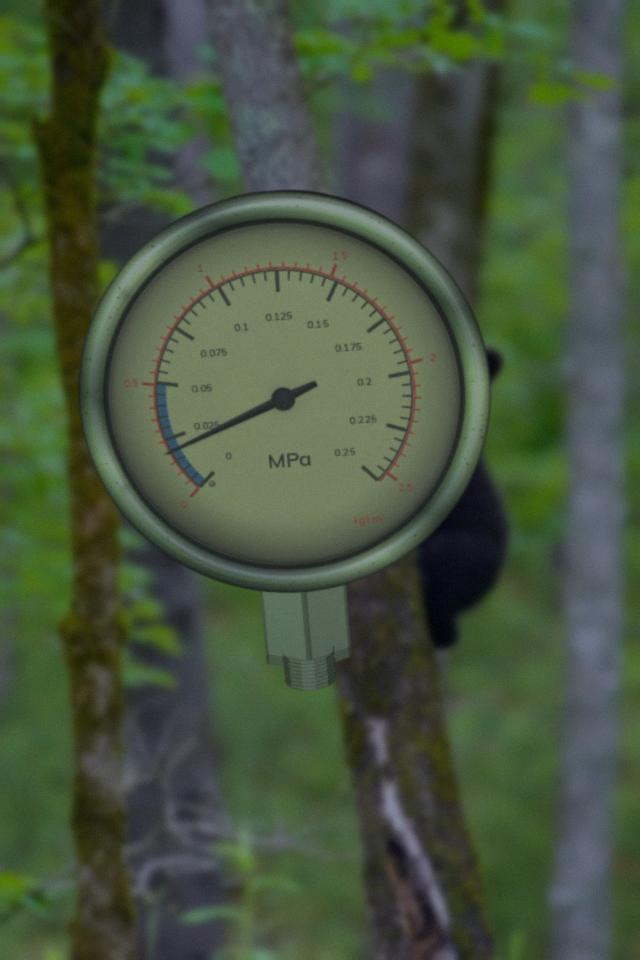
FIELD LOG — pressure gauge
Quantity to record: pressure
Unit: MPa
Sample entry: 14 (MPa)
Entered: 0.02 (MPa)
